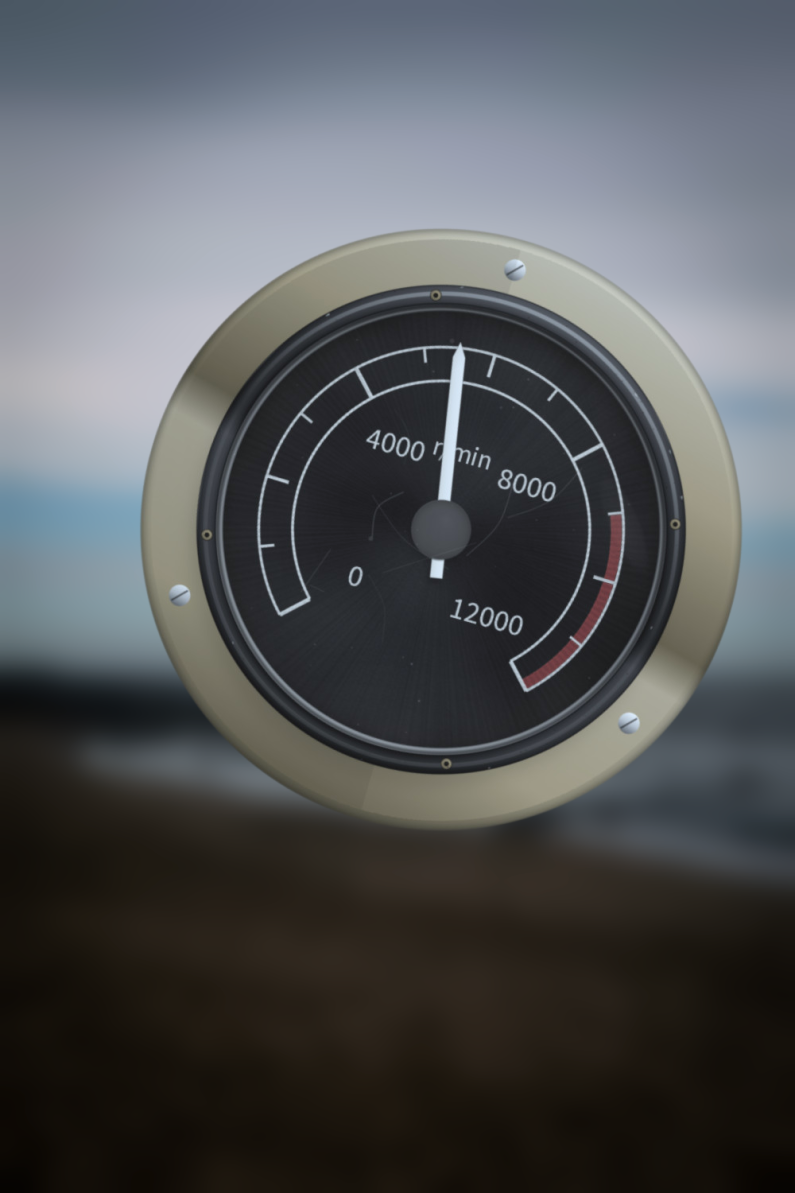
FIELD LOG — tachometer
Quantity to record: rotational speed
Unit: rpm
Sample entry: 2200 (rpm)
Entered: 5500 (rpm)
